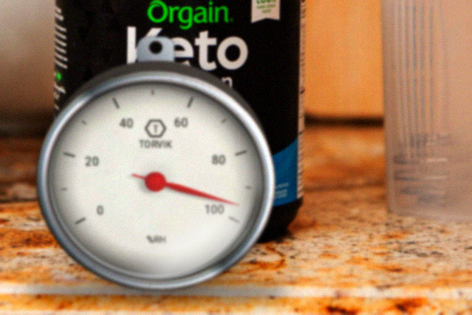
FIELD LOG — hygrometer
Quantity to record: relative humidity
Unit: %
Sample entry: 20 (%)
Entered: 95 (%)
